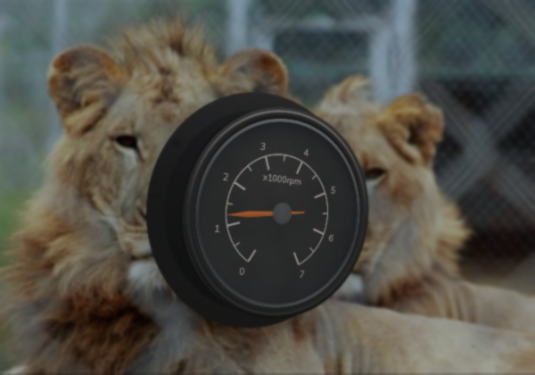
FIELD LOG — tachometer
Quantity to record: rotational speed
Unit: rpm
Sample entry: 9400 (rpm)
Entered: 1250 (rpm)
